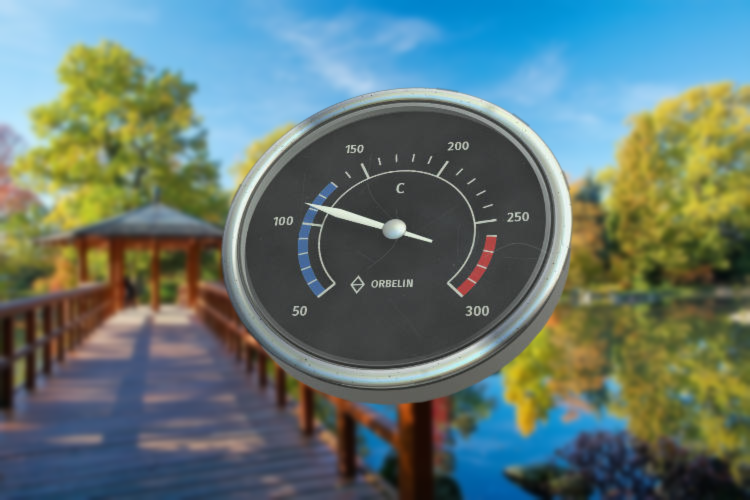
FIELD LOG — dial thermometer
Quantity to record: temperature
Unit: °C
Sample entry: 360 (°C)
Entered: 110 (°C)
